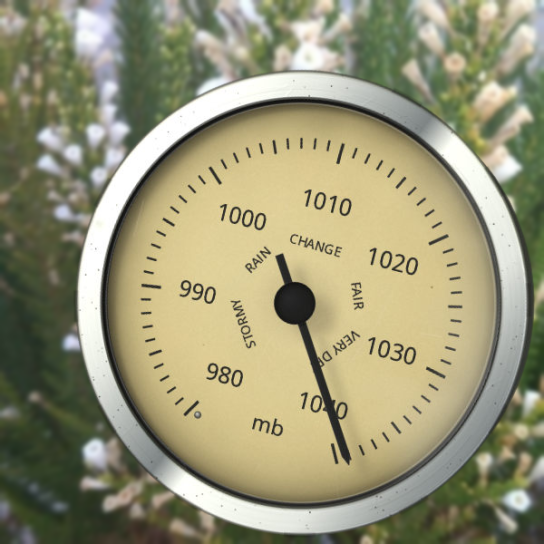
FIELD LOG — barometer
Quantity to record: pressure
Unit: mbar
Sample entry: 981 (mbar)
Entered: 1039 (mbar)
